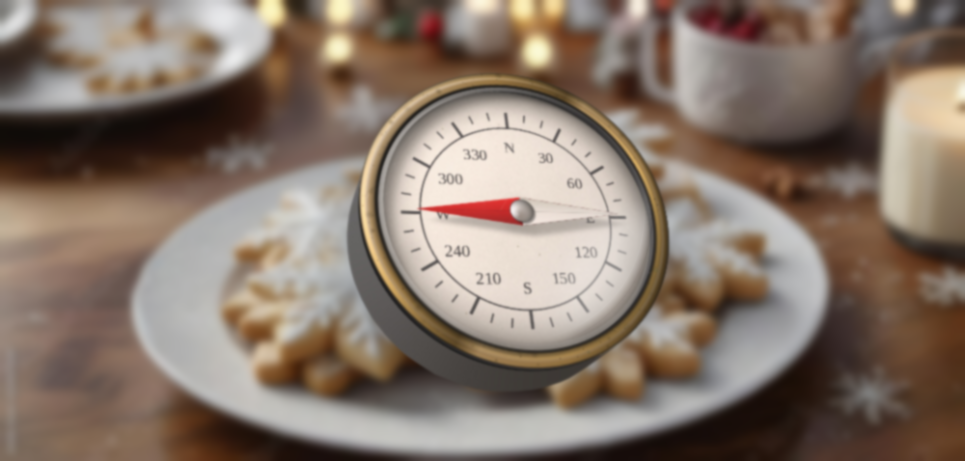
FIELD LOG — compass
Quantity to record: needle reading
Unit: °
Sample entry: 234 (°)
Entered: 270 (°)
